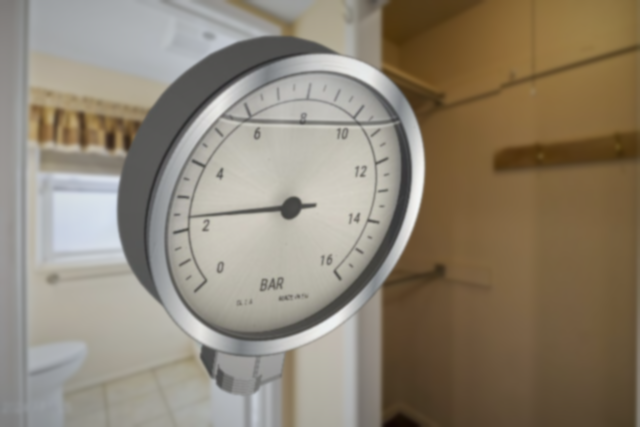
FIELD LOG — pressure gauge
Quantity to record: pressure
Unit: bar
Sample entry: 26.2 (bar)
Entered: 2.5 (bar)
